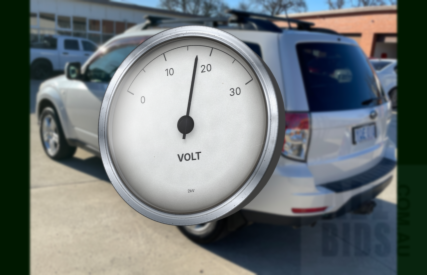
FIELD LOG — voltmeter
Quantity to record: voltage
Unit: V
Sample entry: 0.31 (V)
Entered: 17.5 (V)
